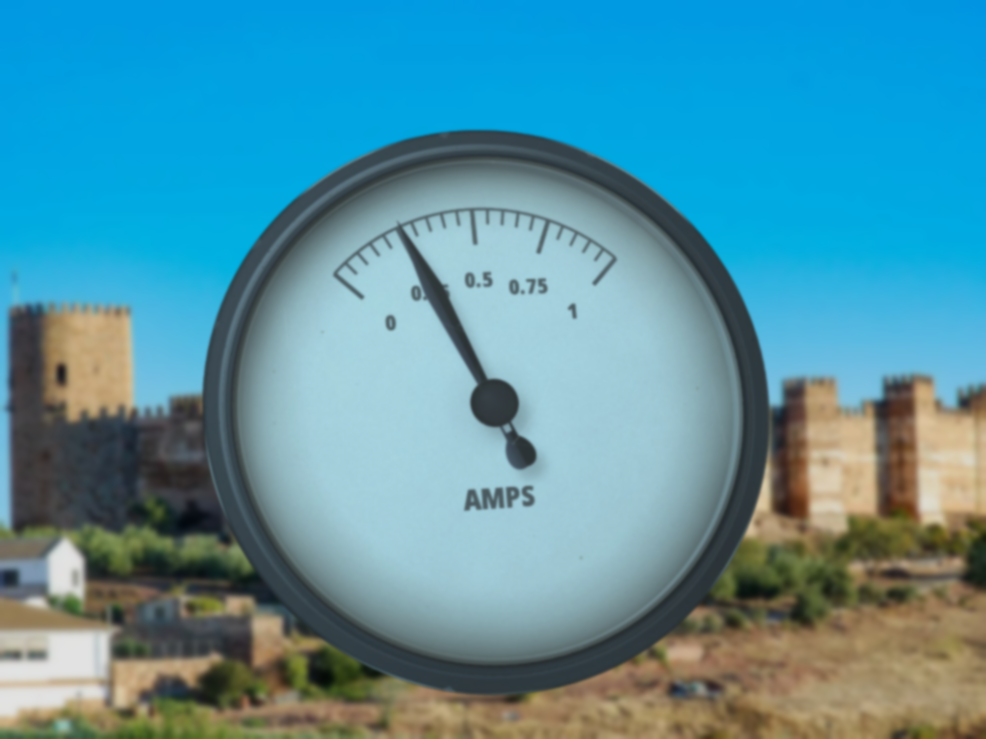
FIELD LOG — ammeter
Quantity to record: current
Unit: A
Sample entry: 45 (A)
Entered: 0.25 (A)
